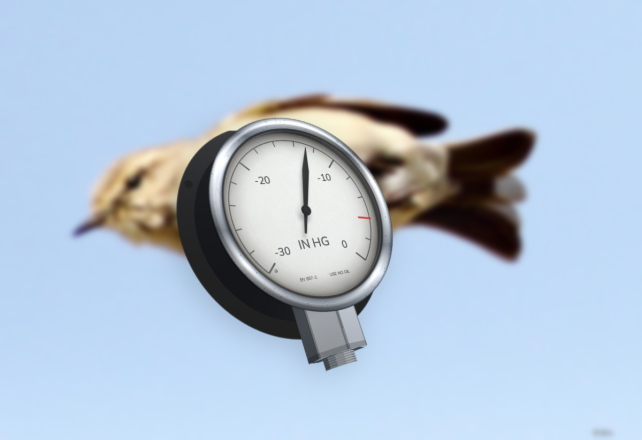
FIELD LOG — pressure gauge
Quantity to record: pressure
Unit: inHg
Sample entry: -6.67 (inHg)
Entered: -13 (inHg)
